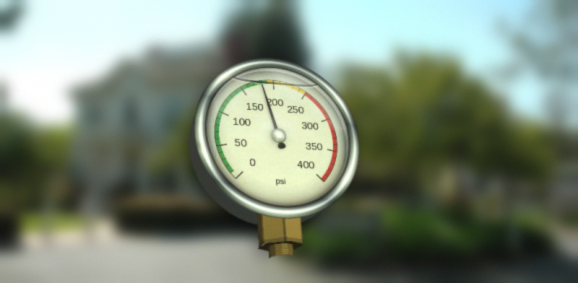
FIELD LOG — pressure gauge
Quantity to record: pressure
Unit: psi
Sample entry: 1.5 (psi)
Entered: 180 (psi)
